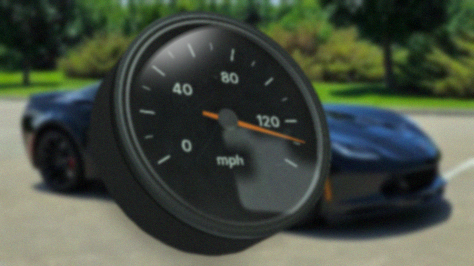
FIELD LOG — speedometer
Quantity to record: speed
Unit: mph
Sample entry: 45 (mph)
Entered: 130 (mph)
